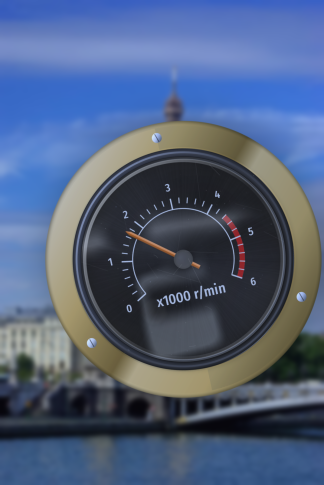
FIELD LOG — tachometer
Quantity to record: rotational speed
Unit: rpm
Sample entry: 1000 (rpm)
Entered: 1700 (rpm)
